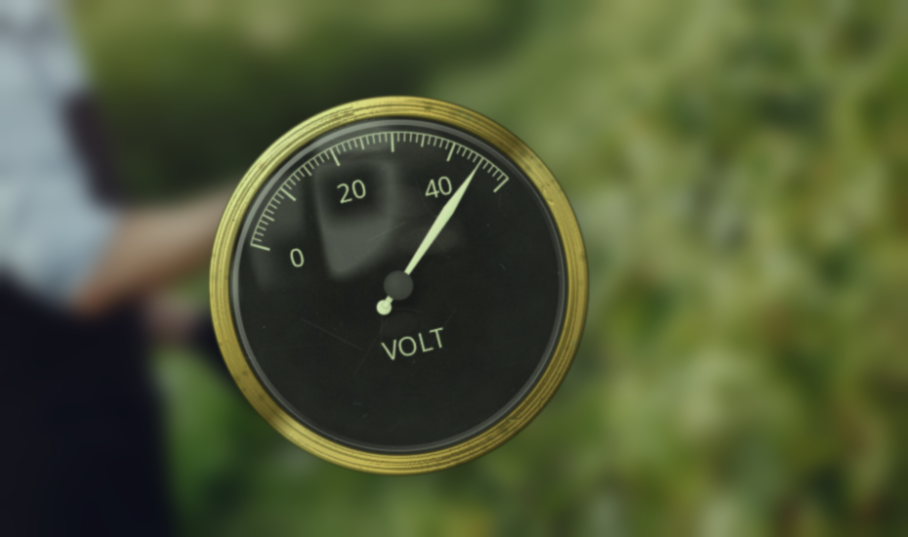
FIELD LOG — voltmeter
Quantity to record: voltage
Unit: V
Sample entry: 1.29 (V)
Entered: 45 (V)
